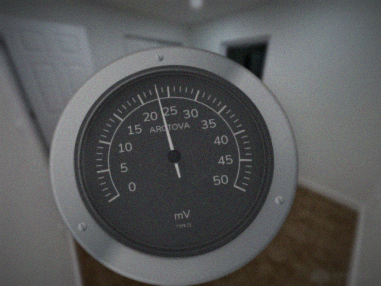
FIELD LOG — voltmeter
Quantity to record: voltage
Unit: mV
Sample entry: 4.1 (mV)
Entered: 23 (mV)
